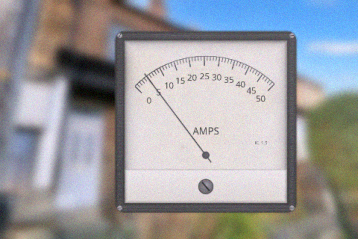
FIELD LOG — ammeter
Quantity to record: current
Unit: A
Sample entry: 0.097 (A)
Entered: 5 (A)
